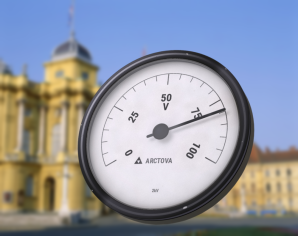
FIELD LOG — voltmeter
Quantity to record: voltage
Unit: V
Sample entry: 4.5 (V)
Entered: 80 (V)
